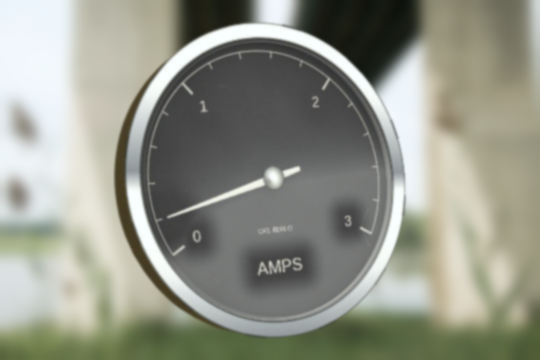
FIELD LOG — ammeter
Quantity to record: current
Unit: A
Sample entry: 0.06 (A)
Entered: 0.2 (A)
